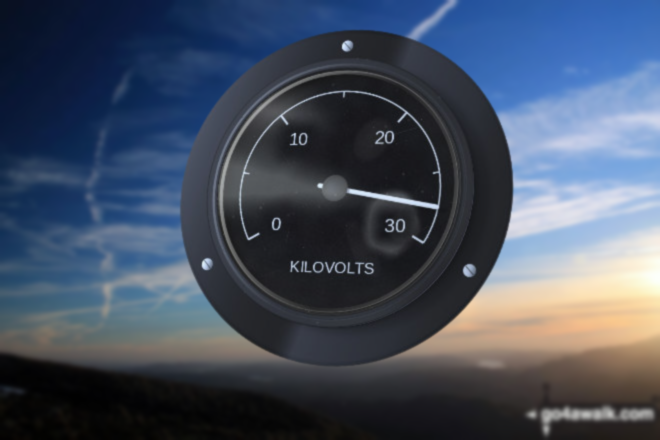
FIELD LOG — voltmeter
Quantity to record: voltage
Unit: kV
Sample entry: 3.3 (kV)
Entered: 27.5 (kV)
